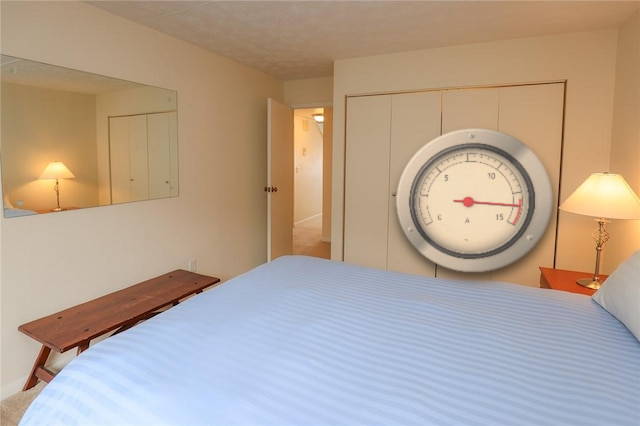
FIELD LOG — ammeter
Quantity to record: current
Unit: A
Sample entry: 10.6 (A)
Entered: 13.5 (A)
